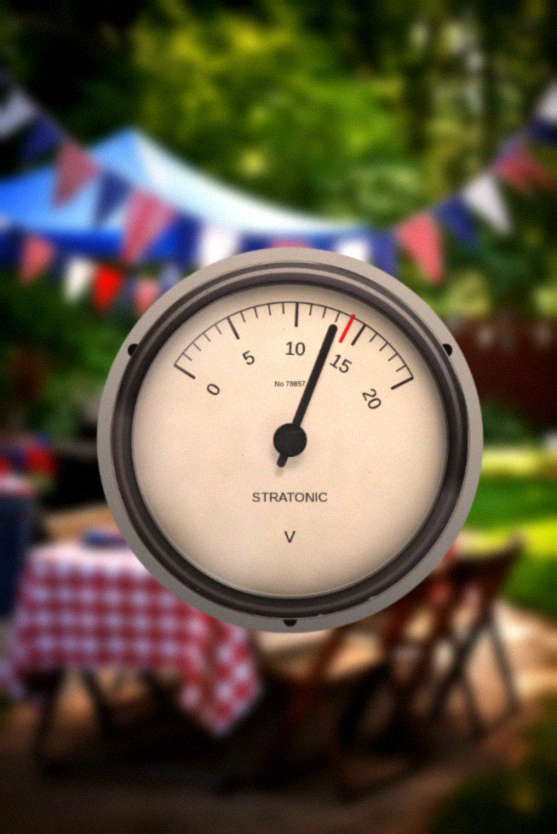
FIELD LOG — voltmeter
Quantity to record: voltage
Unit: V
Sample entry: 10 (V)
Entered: 13 (V)
